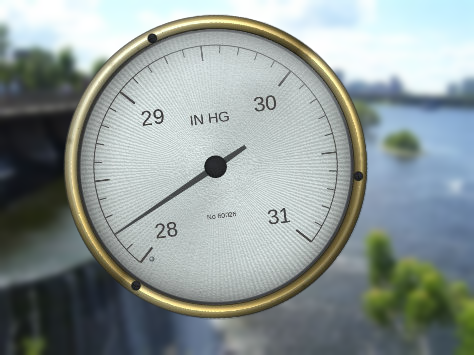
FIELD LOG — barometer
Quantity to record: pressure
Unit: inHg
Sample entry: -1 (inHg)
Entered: 28.2 (inHg)
